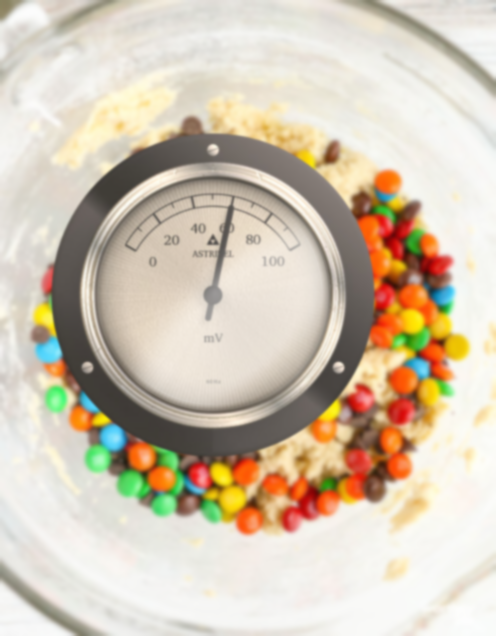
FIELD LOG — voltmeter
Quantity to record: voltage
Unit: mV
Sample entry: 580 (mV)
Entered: 60 (mV)
